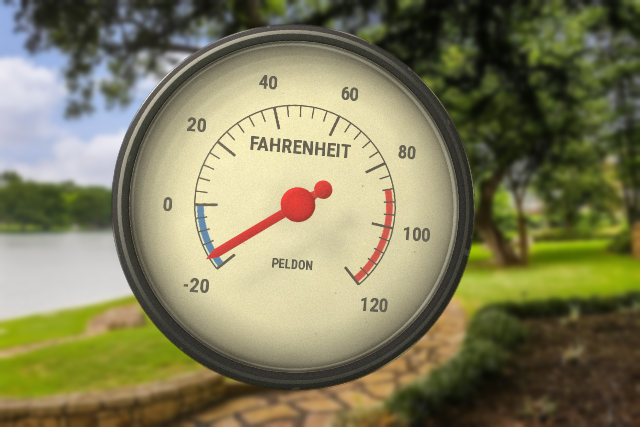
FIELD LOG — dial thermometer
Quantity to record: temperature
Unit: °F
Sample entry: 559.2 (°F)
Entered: -16 (°F)
